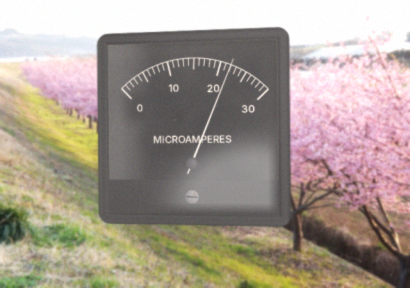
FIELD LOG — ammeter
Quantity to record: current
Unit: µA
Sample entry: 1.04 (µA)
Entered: 22 (µA)
